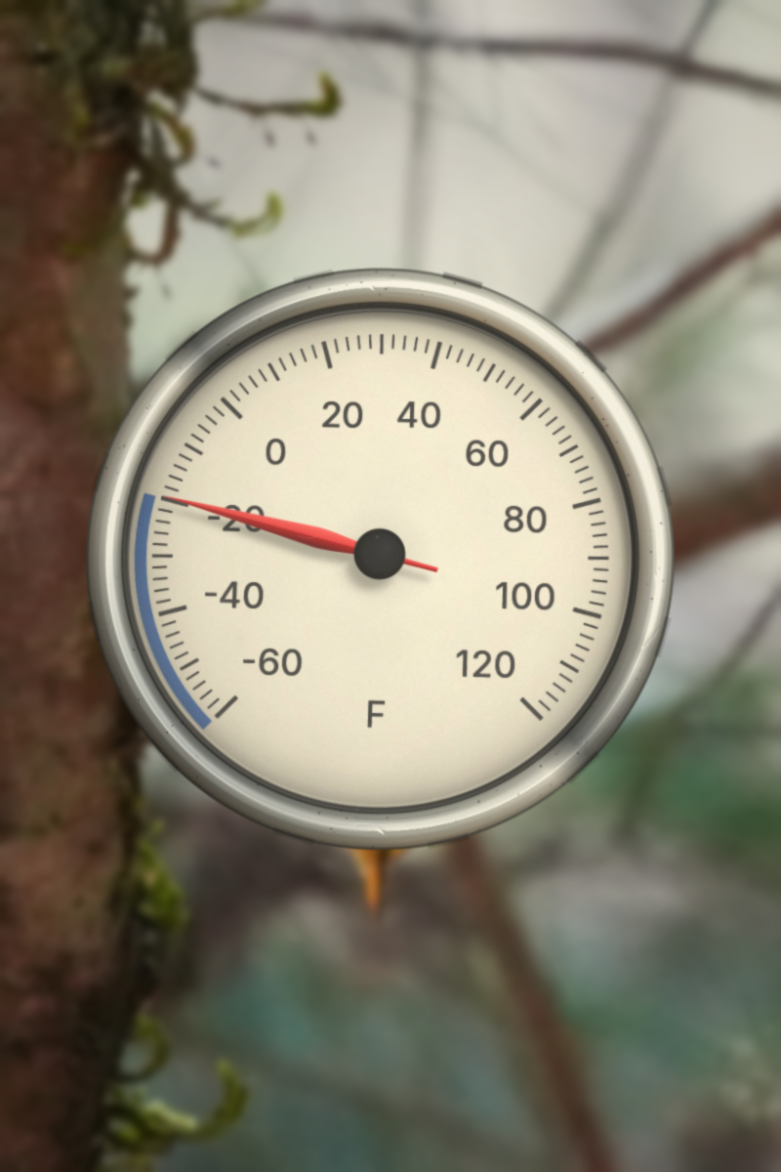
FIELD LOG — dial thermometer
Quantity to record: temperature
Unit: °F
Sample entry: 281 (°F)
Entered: -20 (°F)
